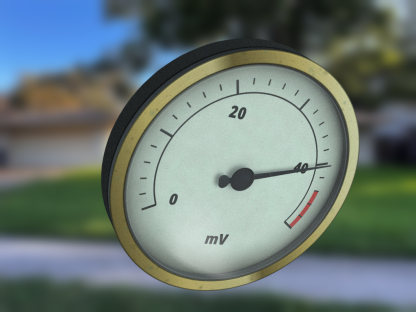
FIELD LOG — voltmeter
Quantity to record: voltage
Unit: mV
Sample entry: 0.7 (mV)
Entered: 40 (mV)
